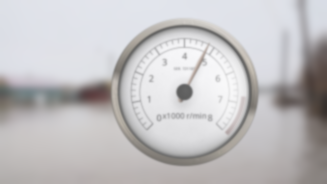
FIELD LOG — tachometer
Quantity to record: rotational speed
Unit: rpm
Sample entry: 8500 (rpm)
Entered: 4800 (rpm)
